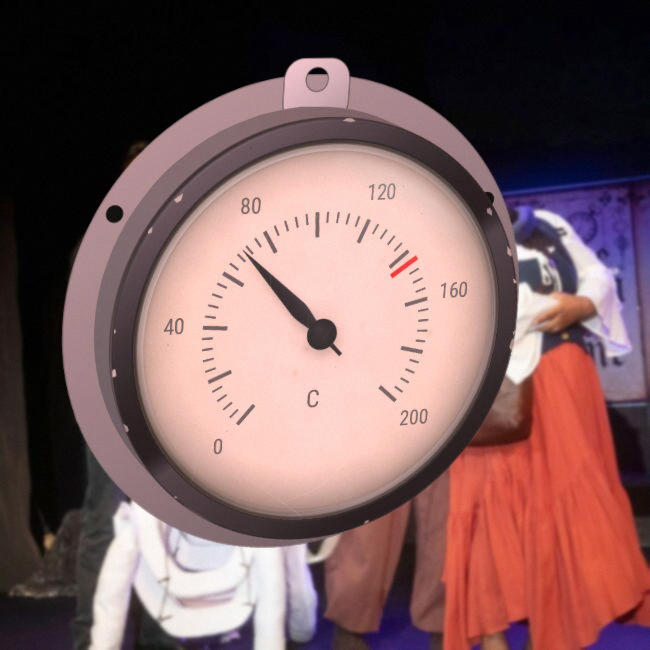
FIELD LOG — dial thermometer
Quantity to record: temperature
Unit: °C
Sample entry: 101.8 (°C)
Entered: 70 (°C)
